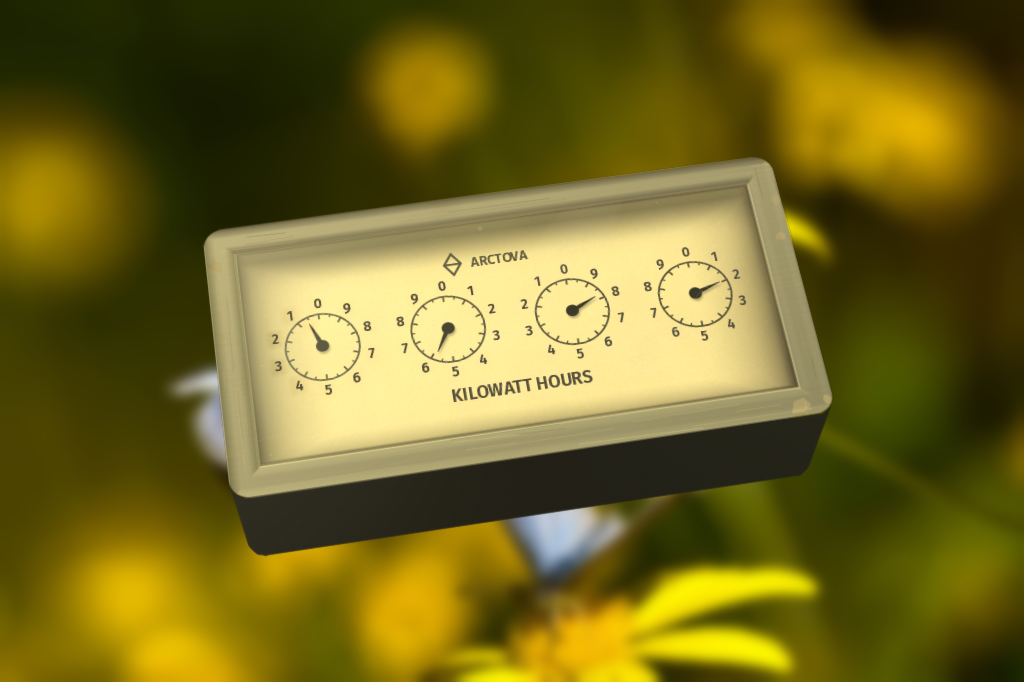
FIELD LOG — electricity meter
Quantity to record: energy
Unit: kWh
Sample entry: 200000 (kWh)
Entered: 582 (kWh)
